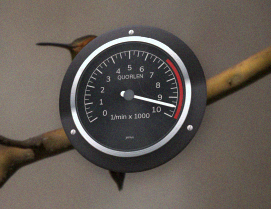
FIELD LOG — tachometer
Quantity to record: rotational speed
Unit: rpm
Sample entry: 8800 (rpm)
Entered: 9500 (rpm)
